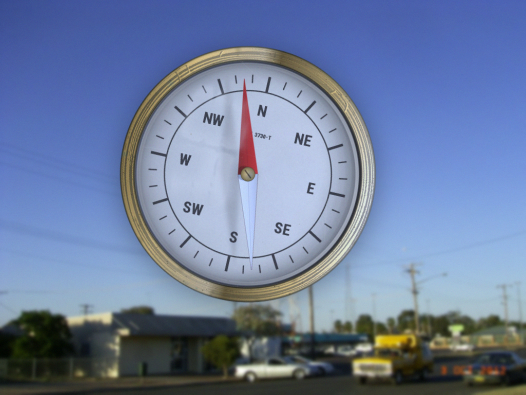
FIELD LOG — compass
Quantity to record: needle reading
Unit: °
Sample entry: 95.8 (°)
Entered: 345 (°)
